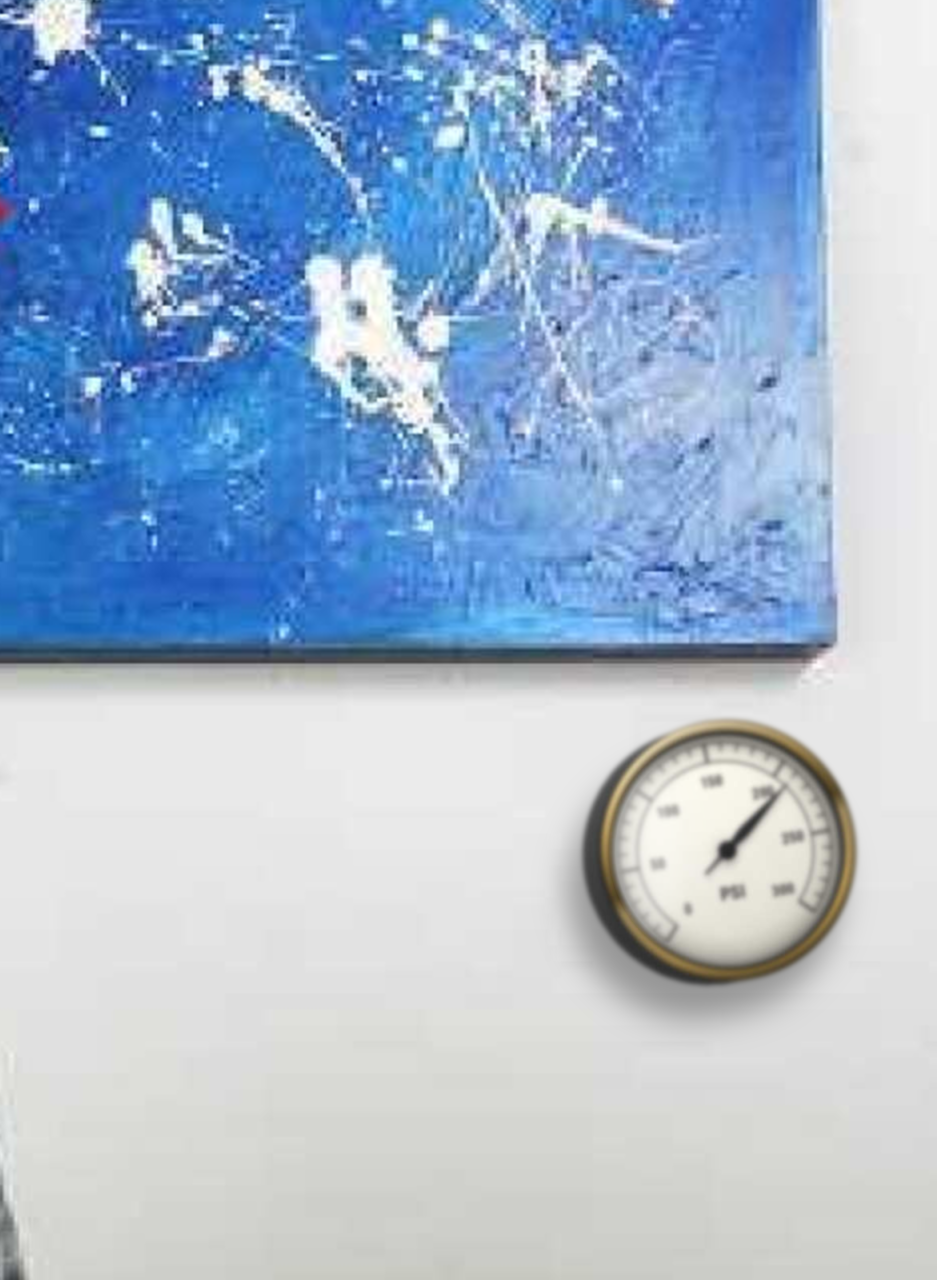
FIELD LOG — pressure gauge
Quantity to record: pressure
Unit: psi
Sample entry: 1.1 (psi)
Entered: 210 (psi)
